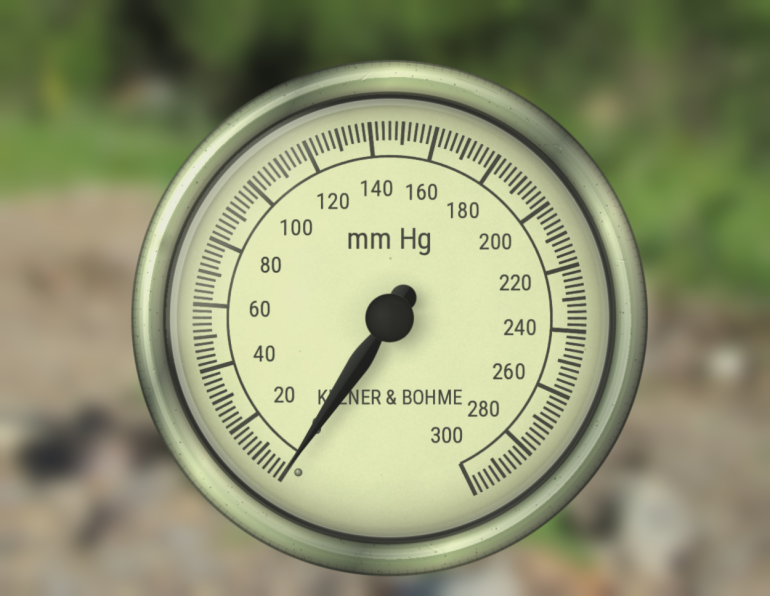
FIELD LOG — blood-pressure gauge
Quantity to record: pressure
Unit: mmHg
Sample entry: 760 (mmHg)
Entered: 0 (mmHg)
